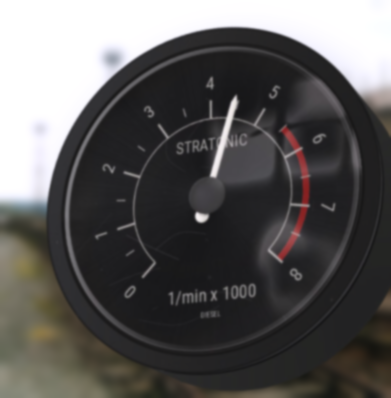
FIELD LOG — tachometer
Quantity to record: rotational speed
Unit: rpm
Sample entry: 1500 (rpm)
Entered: 4500 (rpm)
